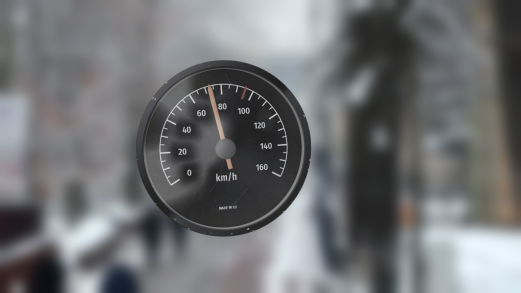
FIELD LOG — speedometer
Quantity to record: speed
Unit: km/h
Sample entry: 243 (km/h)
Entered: 72.5 (km/h)
